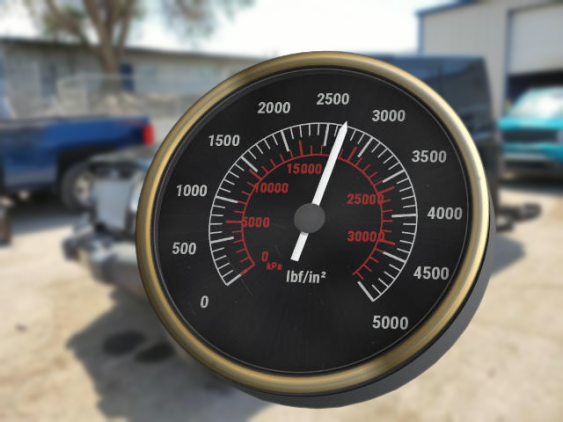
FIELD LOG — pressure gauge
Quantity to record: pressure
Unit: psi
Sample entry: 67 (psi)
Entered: 2700 (psi)
